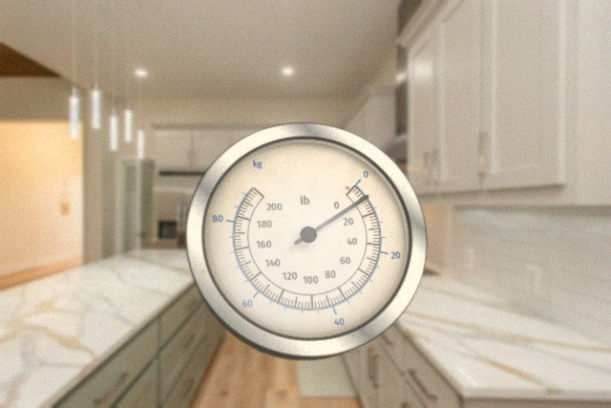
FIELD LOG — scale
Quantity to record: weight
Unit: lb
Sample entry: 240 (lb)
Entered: 10 (lb)
